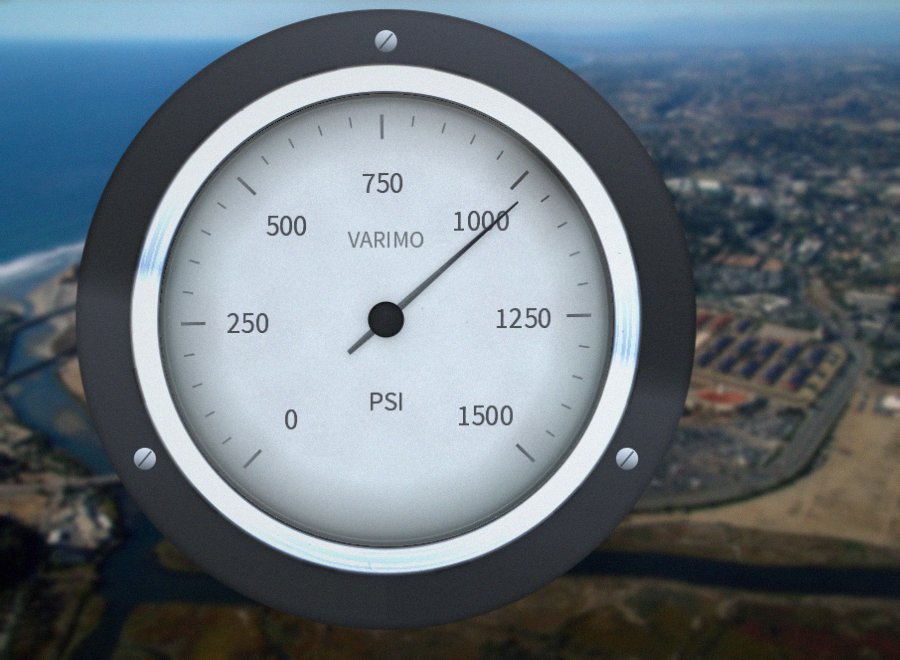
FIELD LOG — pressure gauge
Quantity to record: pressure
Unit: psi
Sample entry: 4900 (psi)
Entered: 1025 (psi)
